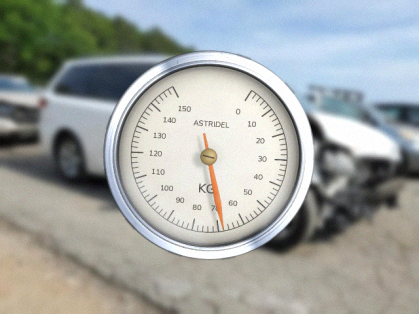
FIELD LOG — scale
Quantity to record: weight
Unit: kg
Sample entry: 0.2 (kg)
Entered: 68 (kg)
